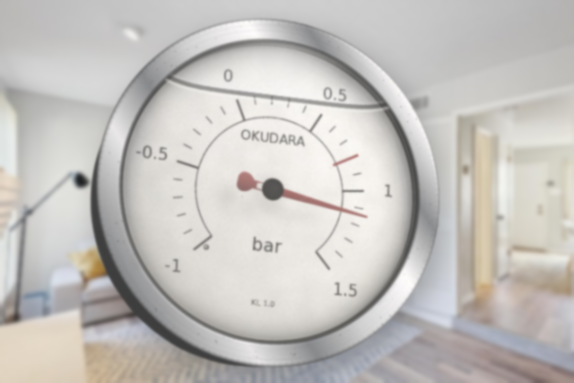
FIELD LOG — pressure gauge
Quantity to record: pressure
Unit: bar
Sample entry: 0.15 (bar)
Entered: 1.15 (bar)
